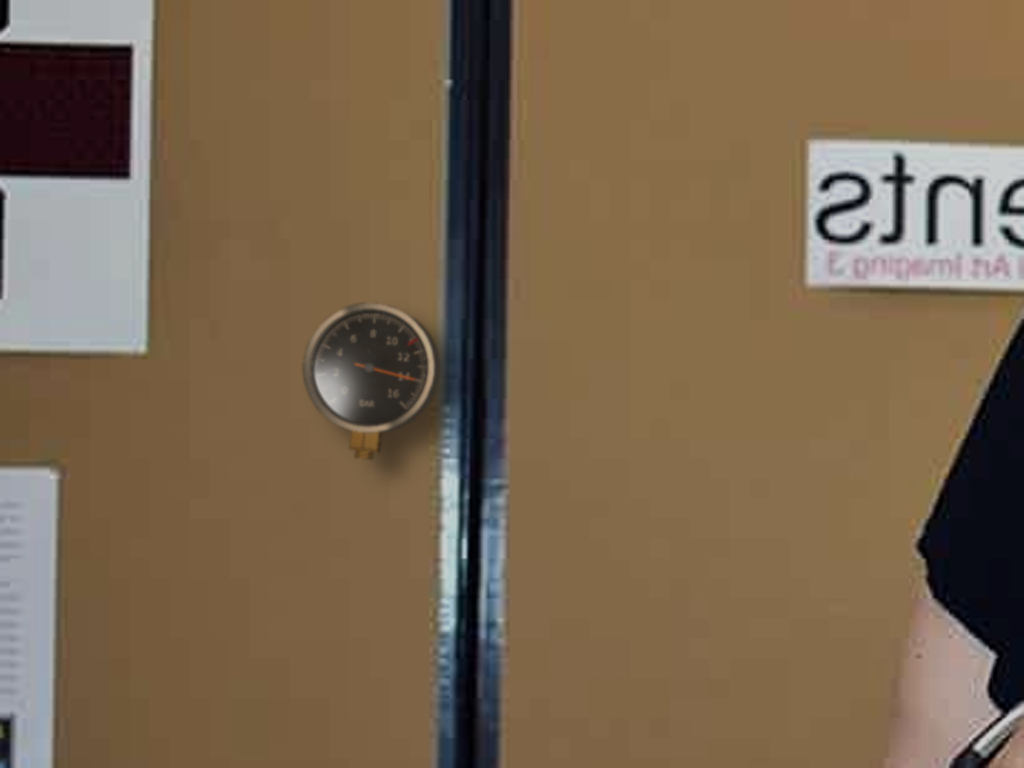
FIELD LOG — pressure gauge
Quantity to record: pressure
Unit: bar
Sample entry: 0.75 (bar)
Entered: 14 (bar)
